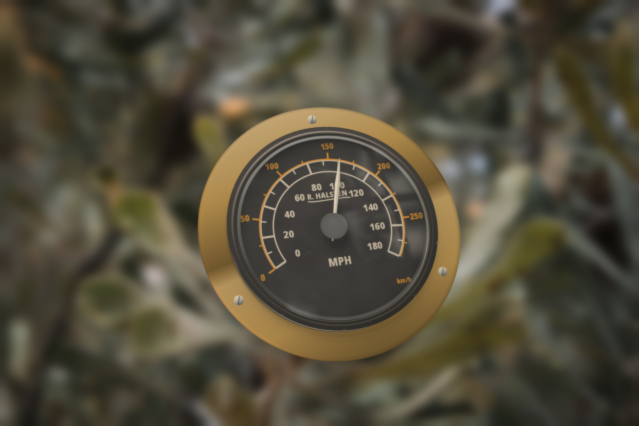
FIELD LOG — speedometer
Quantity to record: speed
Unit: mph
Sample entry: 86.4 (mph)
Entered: 100 (mph)
